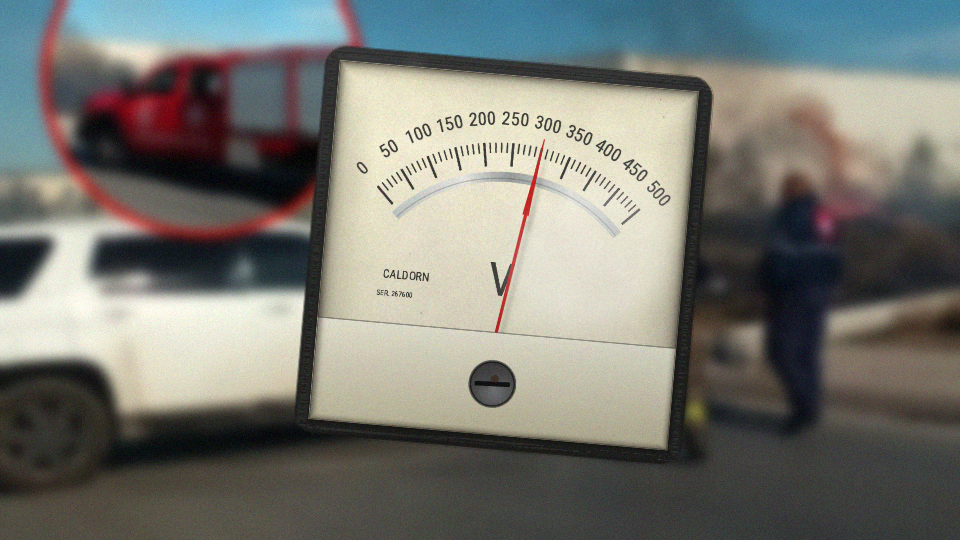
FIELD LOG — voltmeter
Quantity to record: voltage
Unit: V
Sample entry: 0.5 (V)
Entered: 300 (V)
